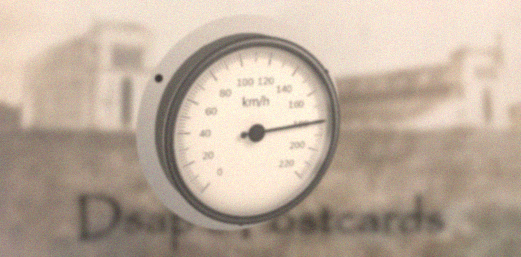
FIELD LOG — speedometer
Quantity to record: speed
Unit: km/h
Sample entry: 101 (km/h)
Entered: 180 (km/h)
